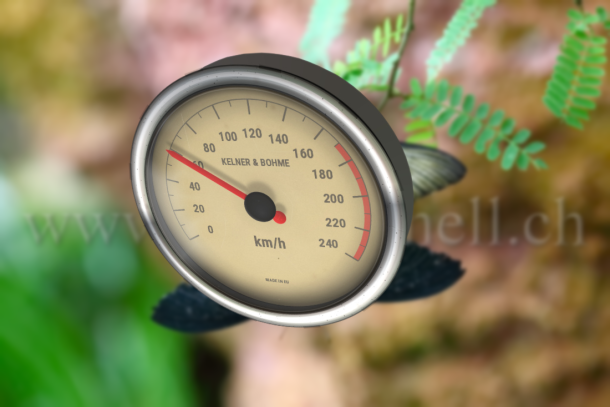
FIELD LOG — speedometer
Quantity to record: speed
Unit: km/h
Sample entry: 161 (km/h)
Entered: 60 (km/h)
